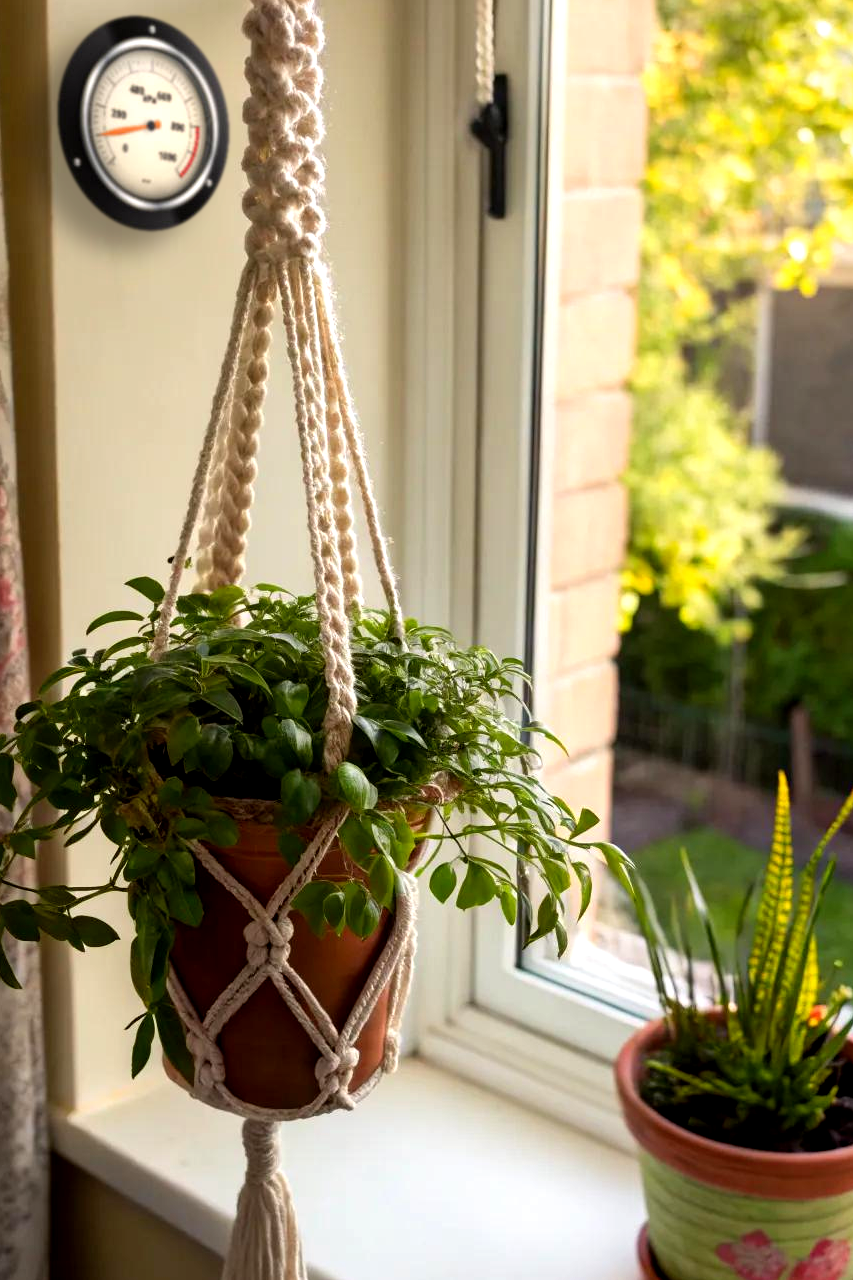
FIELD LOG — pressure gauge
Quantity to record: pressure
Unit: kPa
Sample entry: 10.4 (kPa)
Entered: 100 (kPa)
